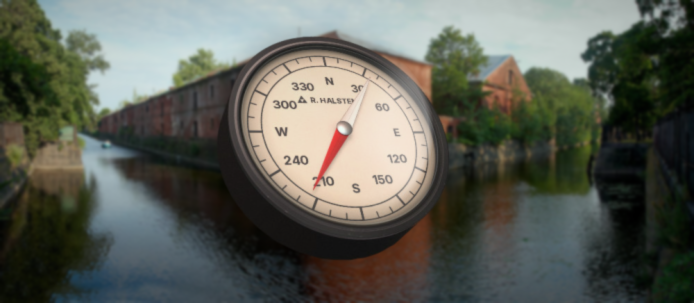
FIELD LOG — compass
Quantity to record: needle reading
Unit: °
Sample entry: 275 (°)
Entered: 215 (°)
